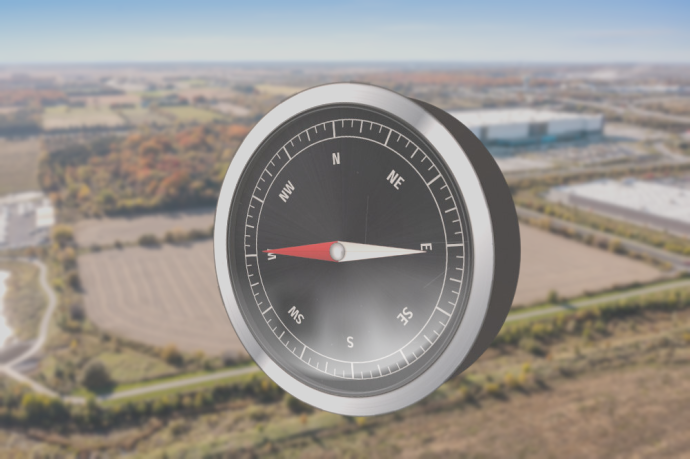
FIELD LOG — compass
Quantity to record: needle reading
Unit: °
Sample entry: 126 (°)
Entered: 272.5 (°)
